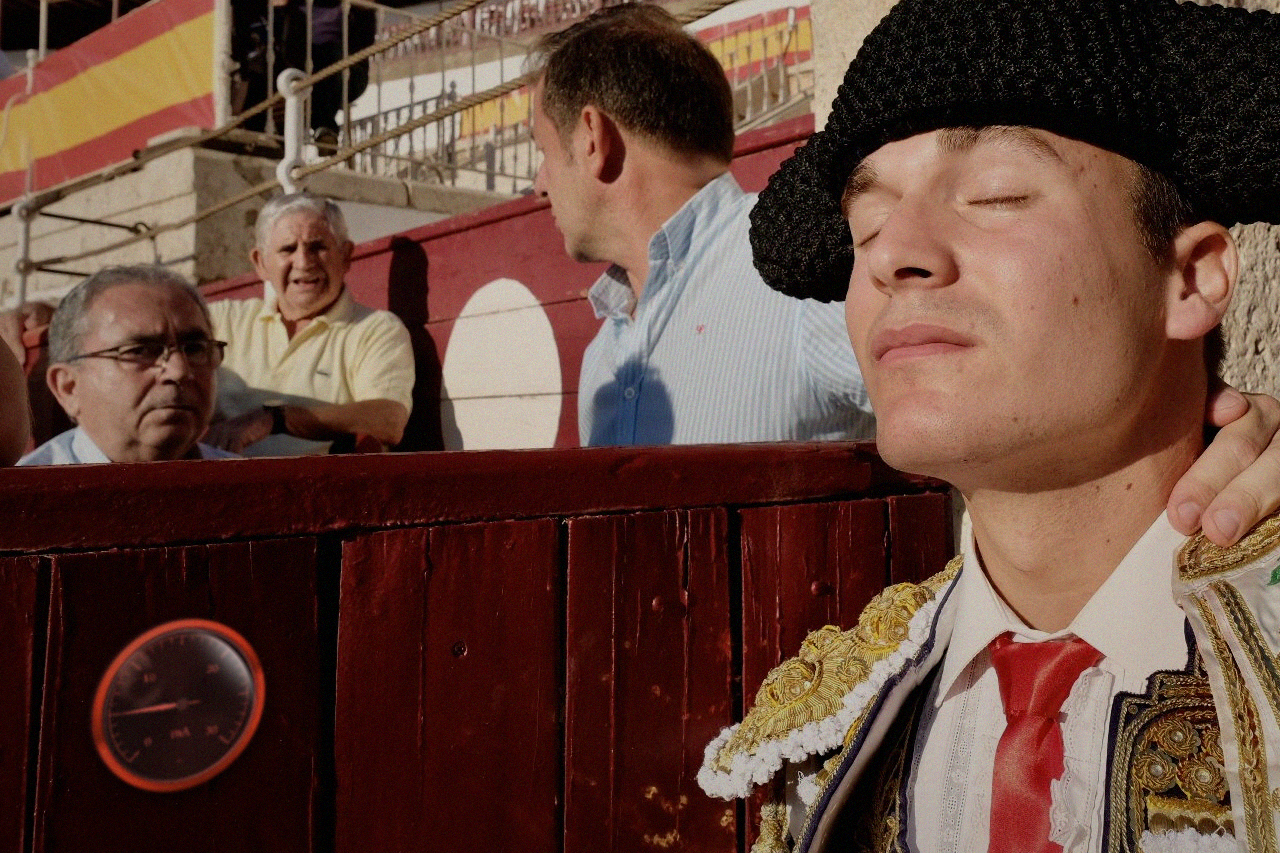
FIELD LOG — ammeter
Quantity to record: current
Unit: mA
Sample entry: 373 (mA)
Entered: 5 (mA)
